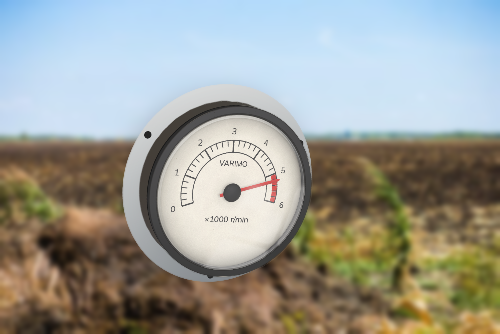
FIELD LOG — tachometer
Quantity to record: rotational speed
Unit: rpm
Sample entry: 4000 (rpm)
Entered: 5200 (rpm)
